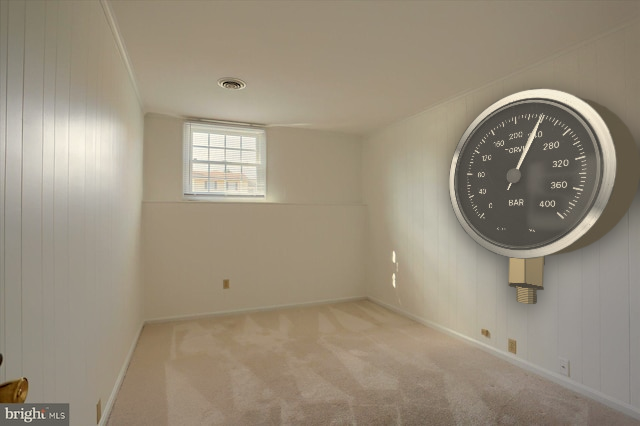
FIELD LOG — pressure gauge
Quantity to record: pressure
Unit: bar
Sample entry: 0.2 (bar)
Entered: 240 (bar)
